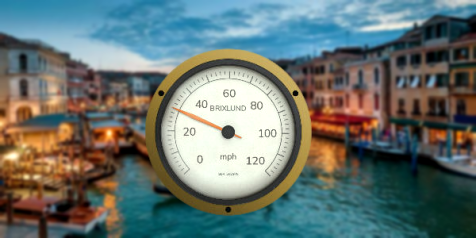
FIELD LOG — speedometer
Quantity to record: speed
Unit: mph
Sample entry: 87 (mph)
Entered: 30 (mph)
